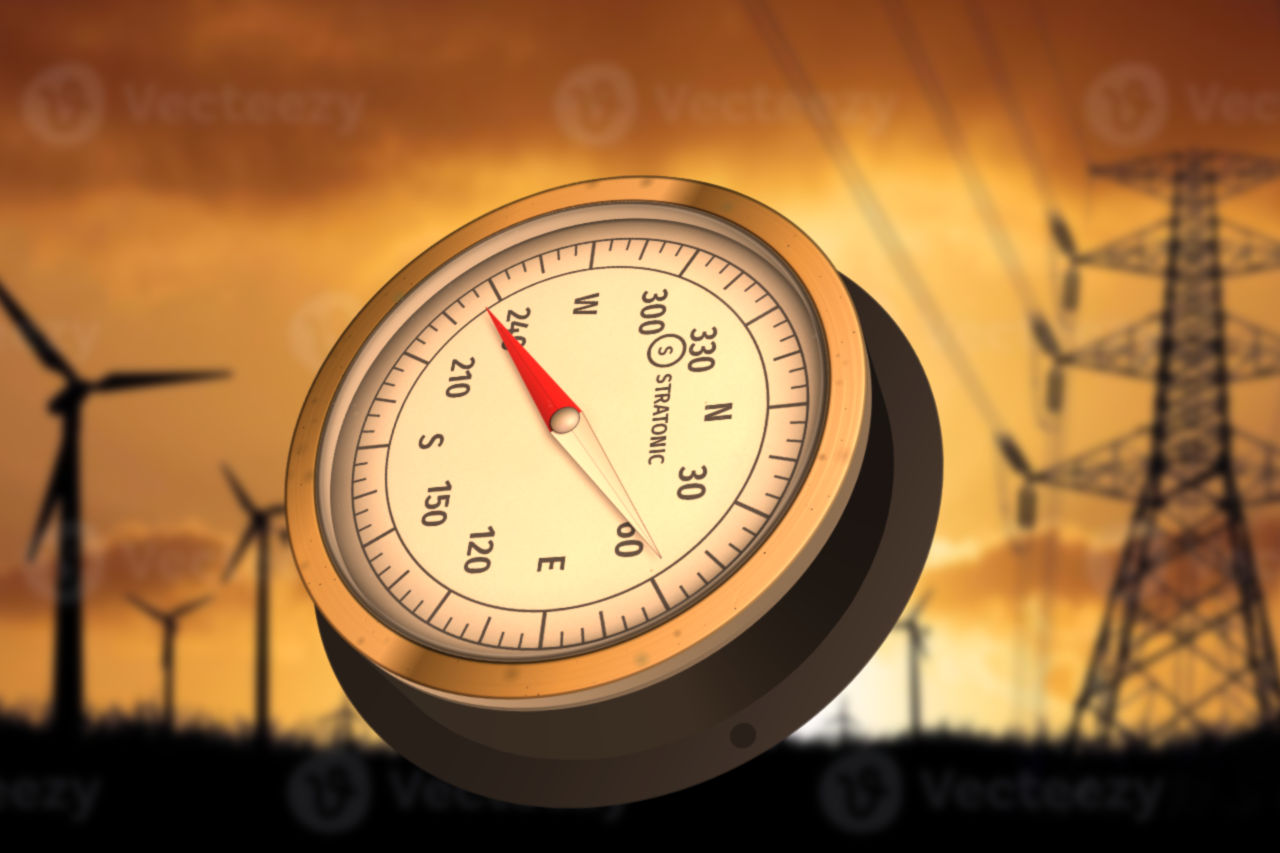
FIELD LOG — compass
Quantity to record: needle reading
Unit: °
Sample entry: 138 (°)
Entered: 235 (°)
